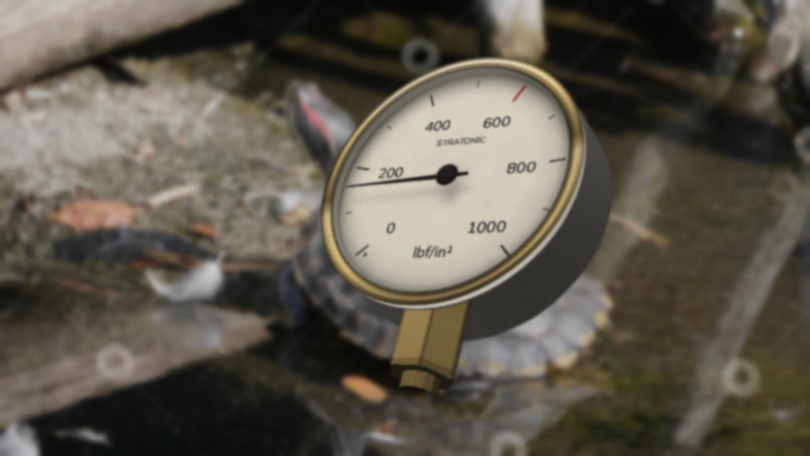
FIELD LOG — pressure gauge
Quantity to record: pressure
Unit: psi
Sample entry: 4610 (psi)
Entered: 150 (psi)
